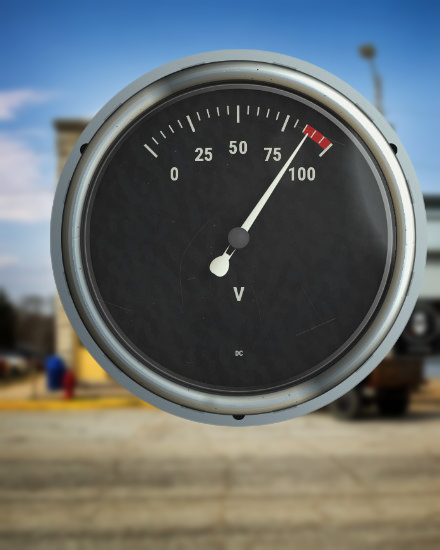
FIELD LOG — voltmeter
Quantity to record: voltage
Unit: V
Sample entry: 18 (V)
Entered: 87.5 (V)
